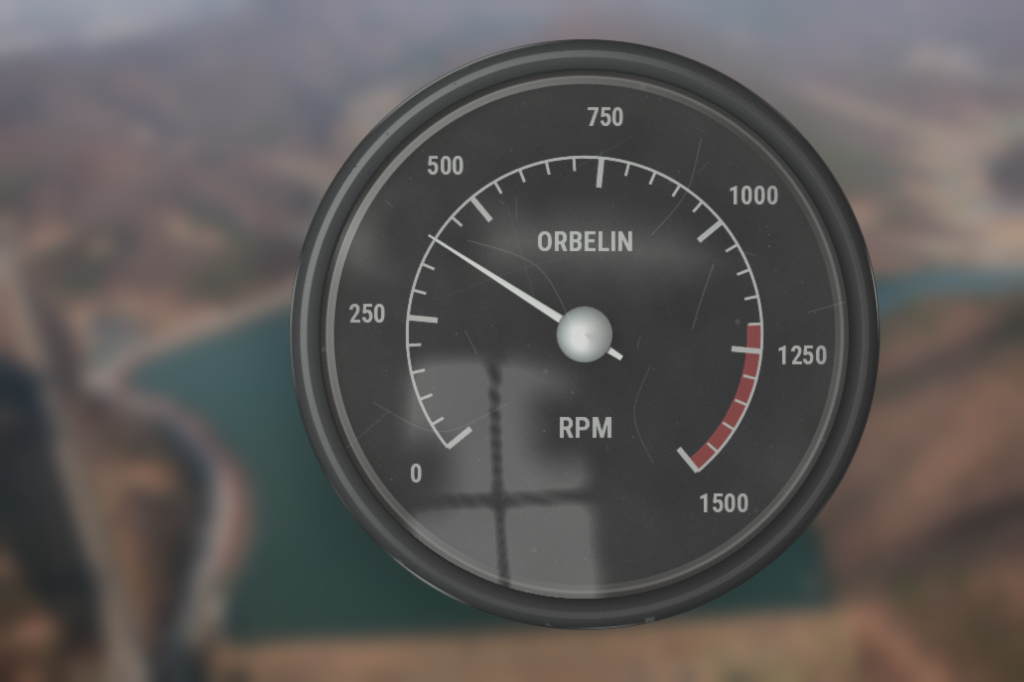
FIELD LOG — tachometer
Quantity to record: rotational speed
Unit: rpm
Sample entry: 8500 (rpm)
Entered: 400 (rpm)
